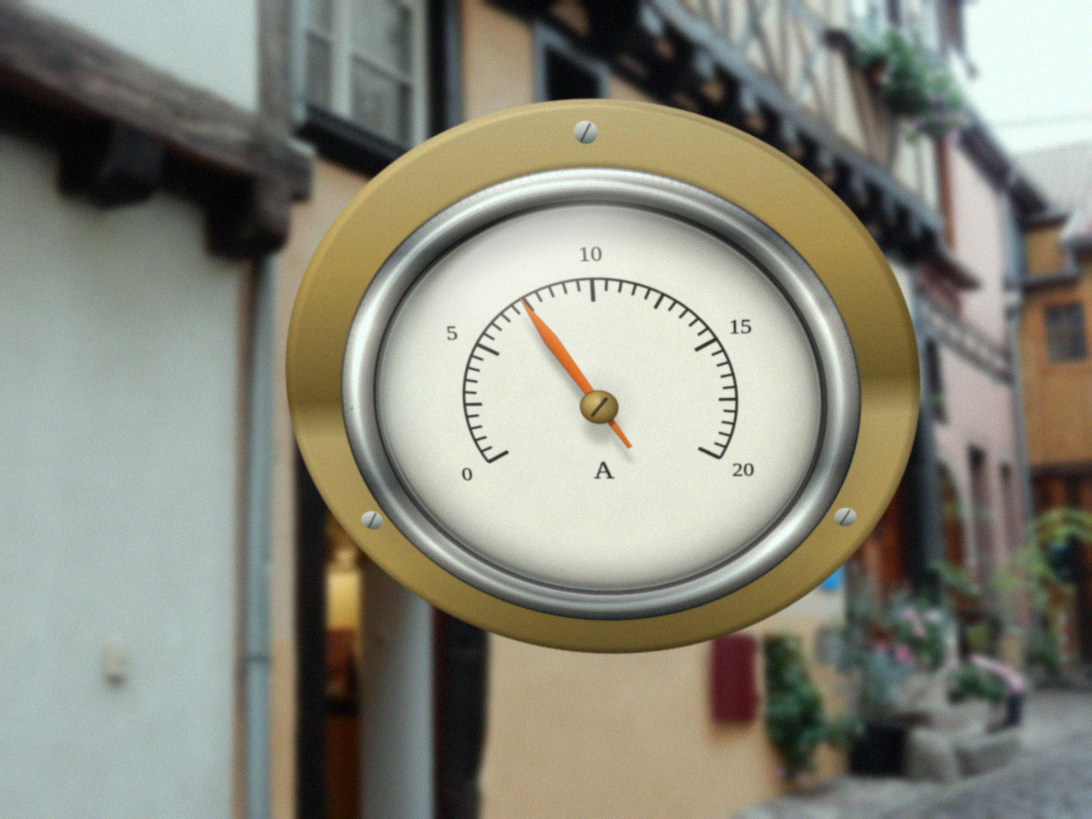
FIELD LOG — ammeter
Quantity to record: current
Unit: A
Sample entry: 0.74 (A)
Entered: 7.5 (A)
